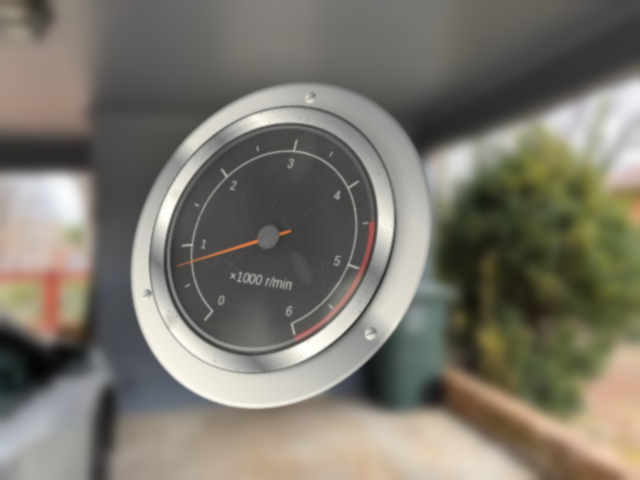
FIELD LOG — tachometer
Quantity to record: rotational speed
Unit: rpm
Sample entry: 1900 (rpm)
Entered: 750 (rpm)
